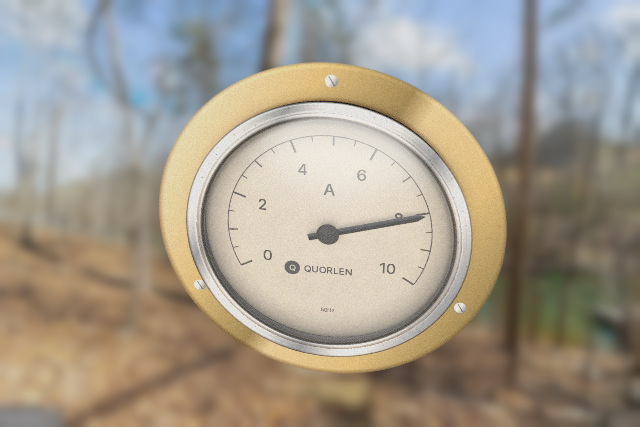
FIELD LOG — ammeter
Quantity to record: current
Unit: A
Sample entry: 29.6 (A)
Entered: 8 (A)
